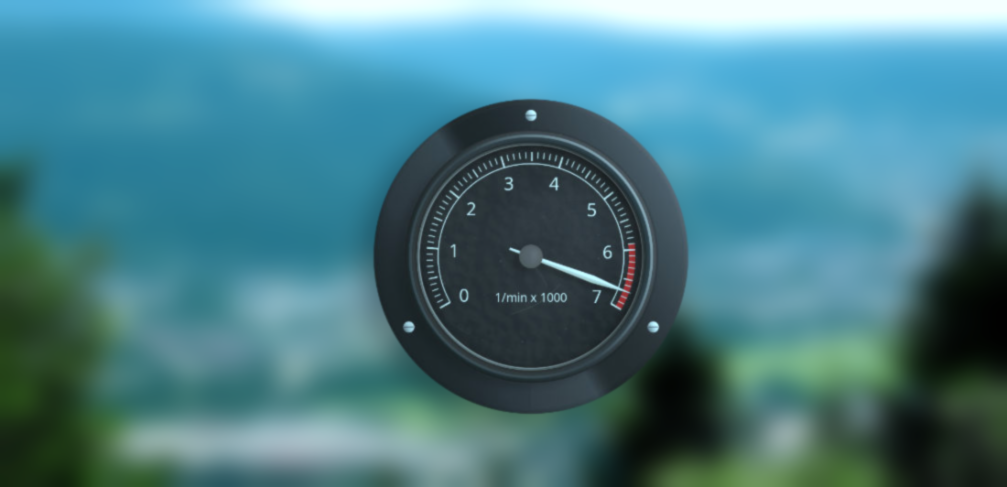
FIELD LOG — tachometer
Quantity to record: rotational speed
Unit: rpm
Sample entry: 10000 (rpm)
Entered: 6700 (rpm)
